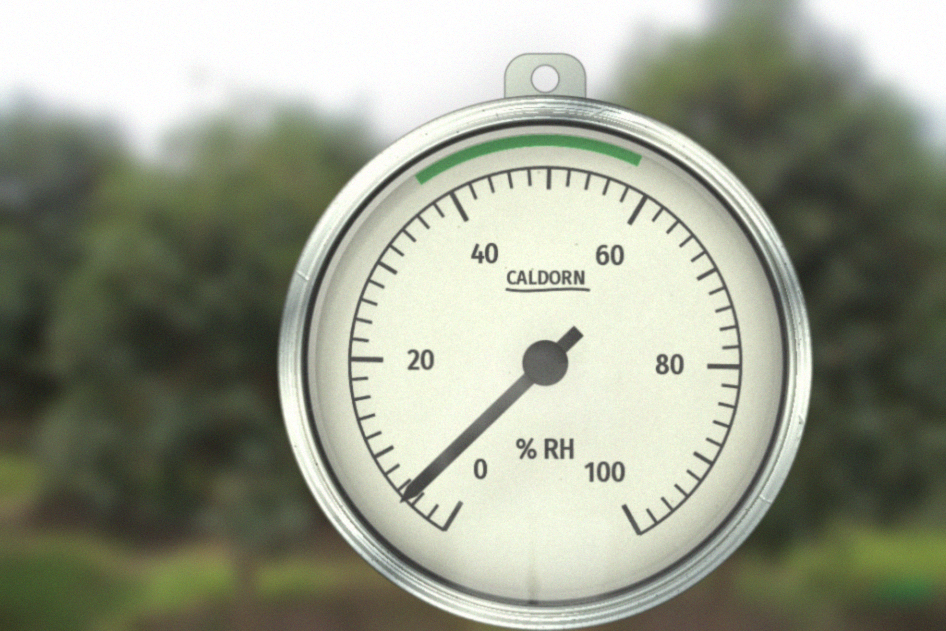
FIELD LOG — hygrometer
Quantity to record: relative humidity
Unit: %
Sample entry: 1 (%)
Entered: 5 (%)
